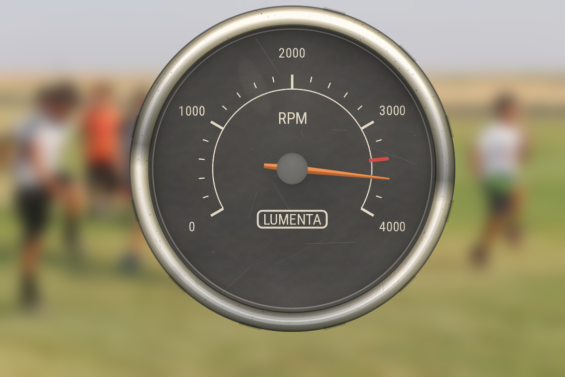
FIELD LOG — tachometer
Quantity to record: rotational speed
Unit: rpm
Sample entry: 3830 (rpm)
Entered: 3600 (rpm)
